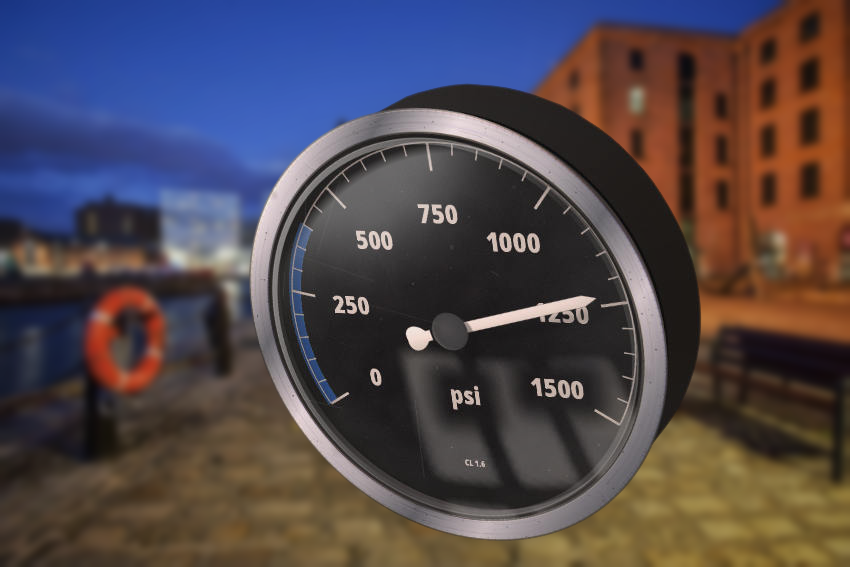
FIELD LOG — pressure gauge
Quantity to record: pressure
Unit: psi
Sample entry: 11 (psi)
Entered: 1225 (psi)
